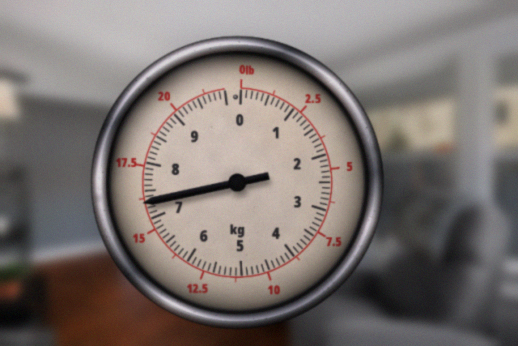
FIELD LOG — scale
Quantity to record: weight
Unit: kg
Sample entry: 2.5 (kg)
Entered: 7.3 (kg)
